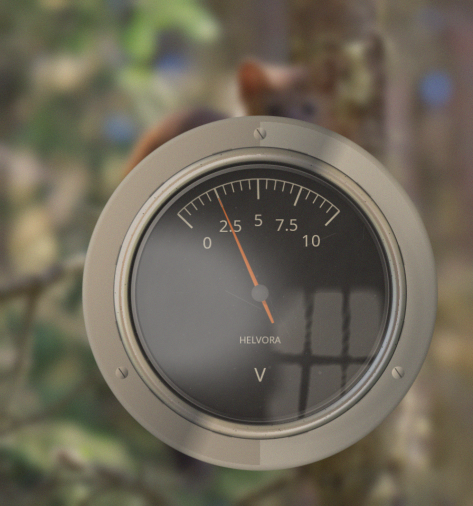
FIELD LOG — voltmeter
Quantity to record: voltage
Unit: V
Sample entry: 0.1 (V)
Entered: 2.5 (V)
